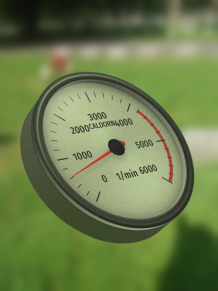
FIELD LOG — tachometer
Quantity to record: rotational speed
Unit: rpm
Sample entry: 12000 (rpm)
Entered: 600 (rpm)
